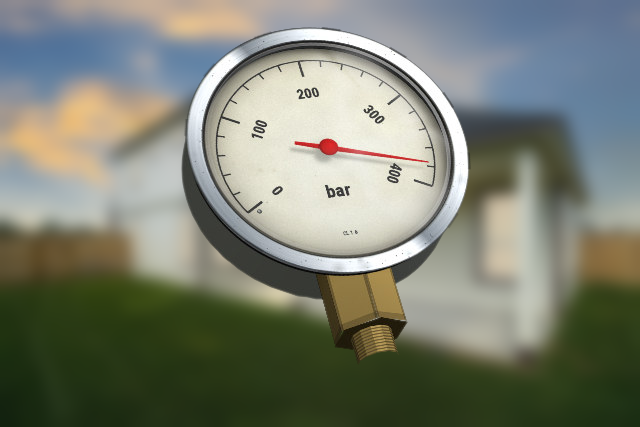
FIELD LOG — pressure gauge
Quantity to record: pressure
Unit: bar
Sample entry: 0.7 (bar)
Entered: 380 (bar)
